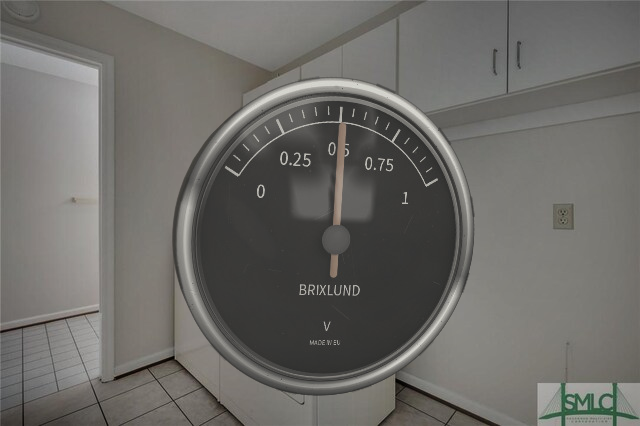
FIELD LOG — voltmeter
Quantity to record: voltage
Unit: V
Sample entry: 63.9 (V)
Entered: 0.5 (V)
